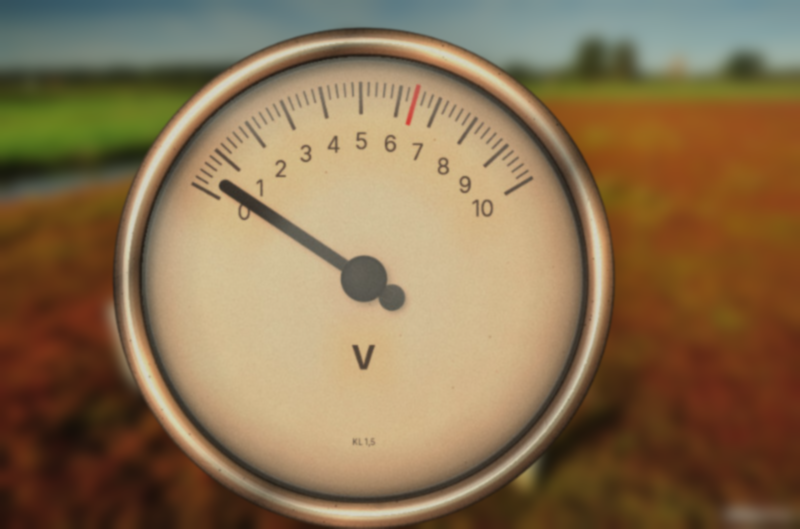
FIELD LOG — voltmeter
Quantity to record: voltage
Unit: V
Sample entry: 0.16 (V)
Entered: 0.4 (V)
